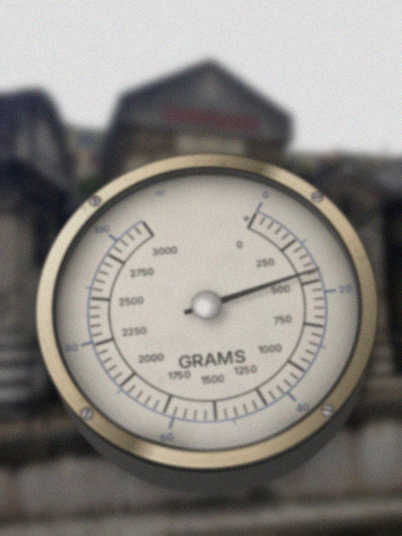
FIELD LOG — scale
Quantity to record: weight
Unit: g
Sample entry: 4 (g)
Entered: 450 (g)
